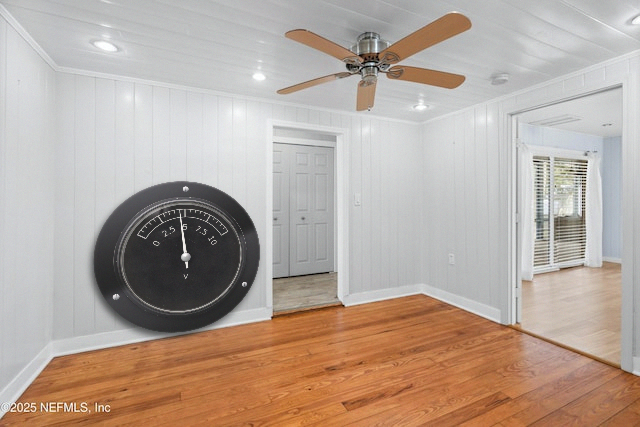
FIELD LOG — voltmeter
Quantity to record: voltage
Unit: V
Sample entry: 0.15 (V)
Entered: 4.5 (V)
